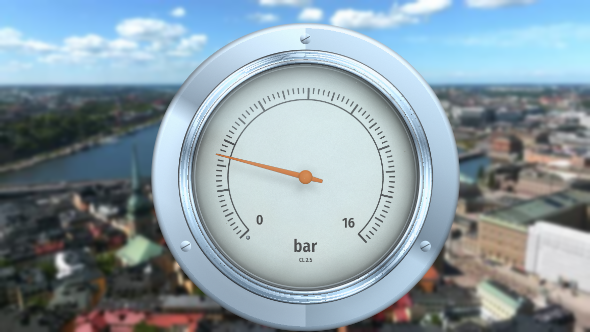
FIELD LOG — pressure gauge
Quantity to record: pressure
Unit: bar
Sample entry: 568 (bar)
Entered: 3.4 (bar)
